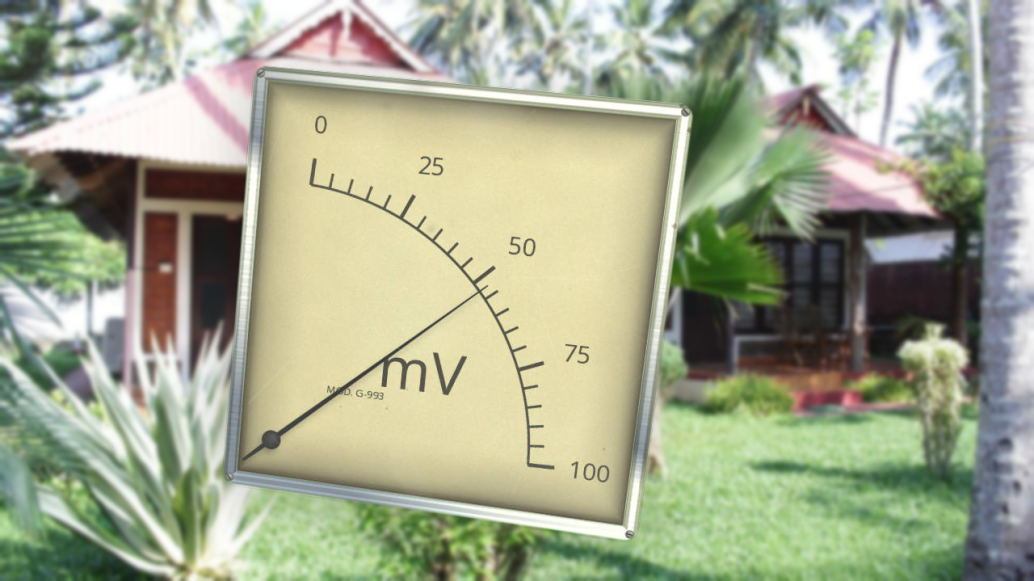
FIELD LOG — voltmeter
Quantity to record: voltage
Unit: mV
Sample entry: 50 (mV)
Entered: 52.5 (mV)
